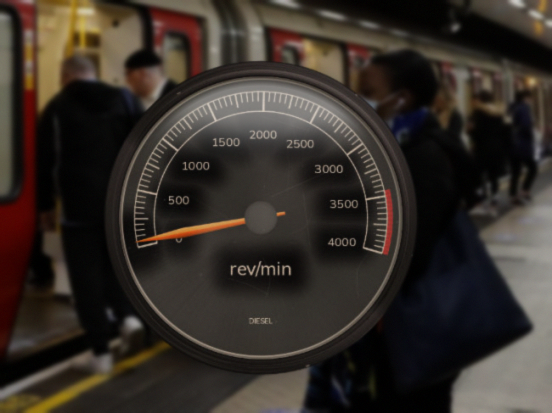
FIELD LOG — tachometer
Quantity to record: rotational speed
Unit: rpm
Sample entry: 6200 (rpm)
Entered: 50 (rpm)
